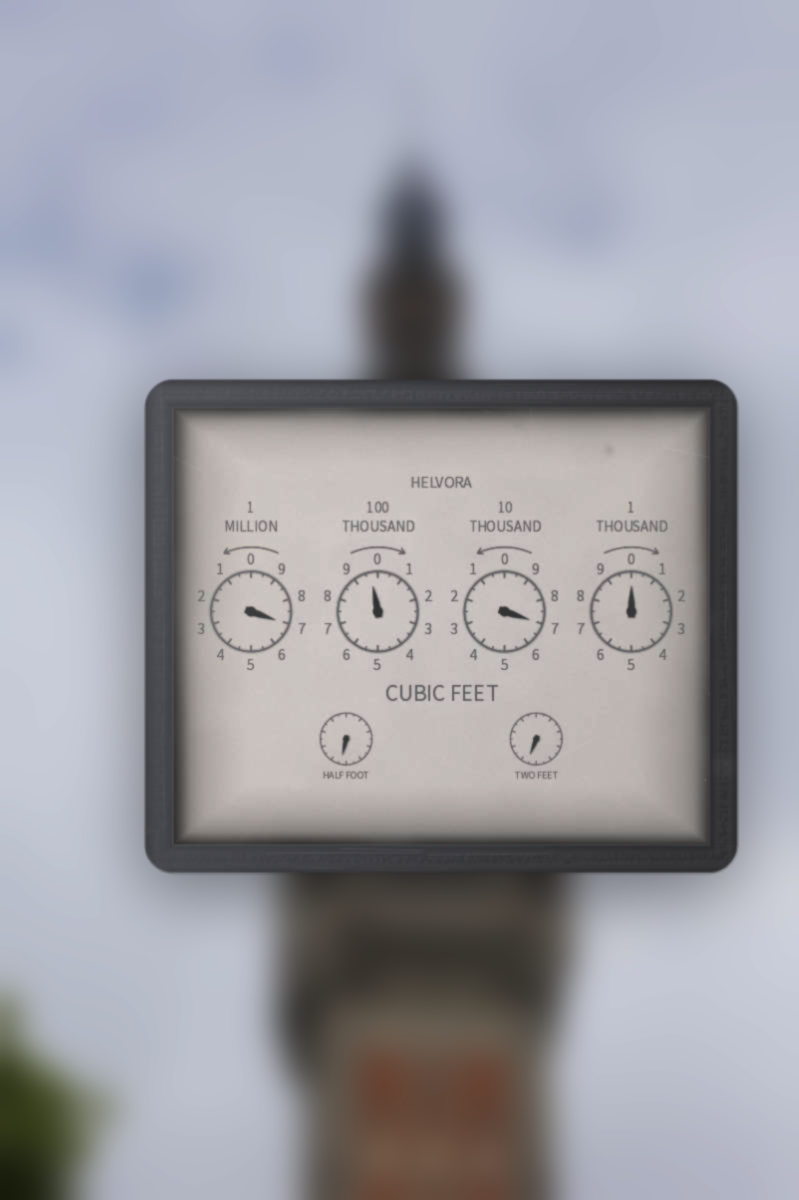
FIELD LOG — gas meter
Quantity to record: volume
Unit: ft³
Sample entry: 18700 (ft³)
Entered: 697000 (ft³)
